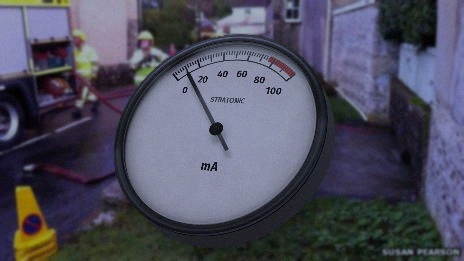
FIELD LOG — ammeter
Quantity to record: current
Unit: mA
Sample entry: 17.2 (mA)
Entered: 10 (mA)
